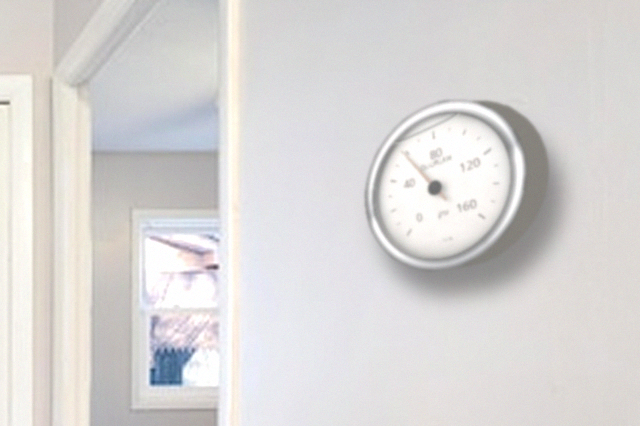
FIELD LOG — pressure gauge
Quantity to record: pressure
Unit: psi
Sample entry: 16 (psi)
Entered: 60 (psi)
